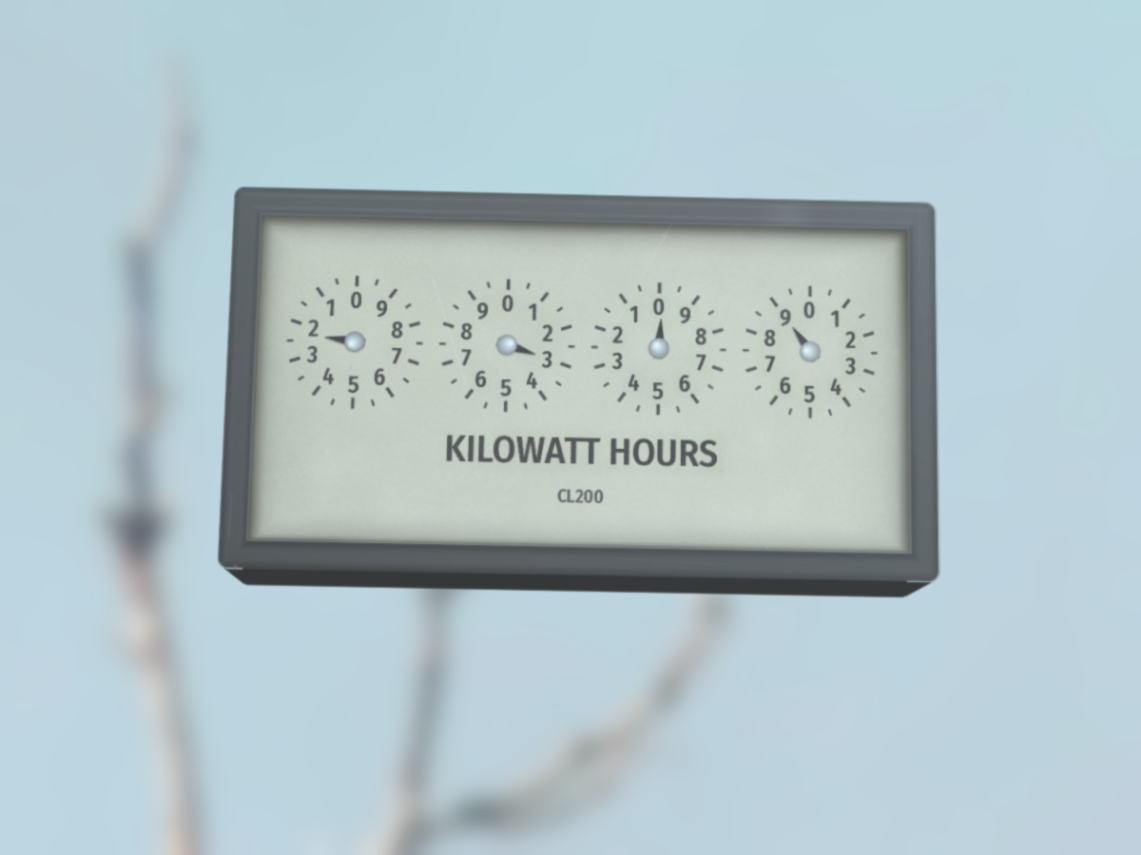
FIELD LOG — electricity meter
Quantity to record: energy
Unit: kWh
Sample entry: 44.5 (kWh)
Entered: 2299 (kWh)
